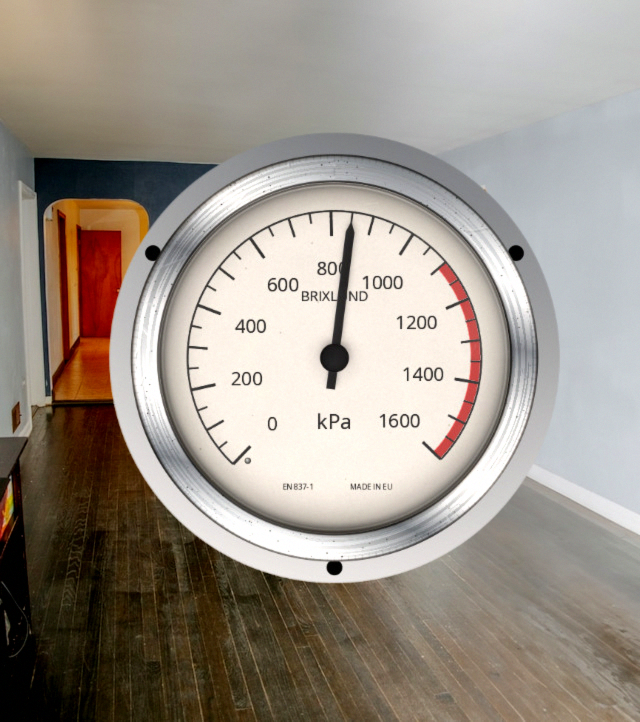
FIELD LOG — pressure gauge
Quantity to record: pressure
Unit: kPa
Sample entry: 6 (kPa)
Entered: 850 (kPa)
